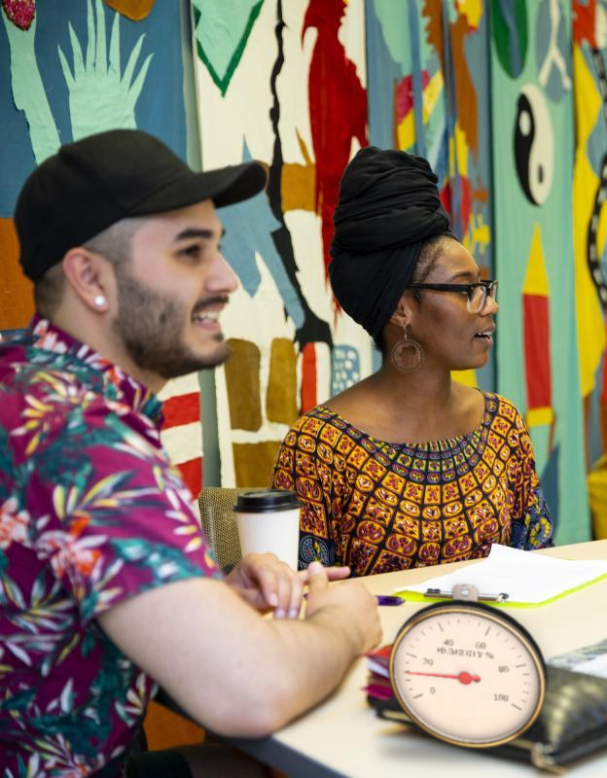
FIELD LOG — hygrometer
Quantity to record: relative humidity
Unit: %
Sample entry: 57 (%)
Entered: 12 (%)
